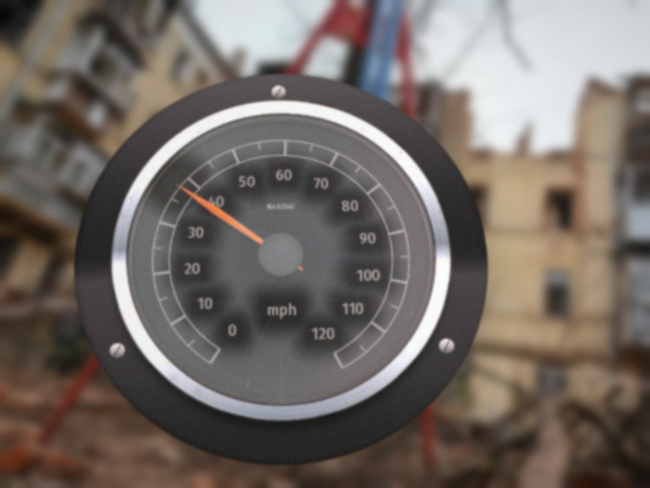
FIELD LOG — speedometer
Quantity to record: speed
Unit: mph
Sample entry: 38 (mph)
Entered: 37.5 (mph)
